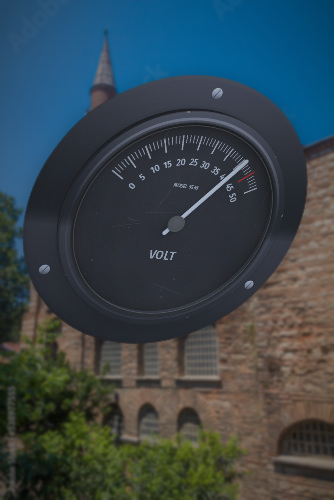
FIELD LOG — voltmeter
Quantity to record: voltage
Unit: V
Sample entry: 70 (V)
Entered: 40 (V)
